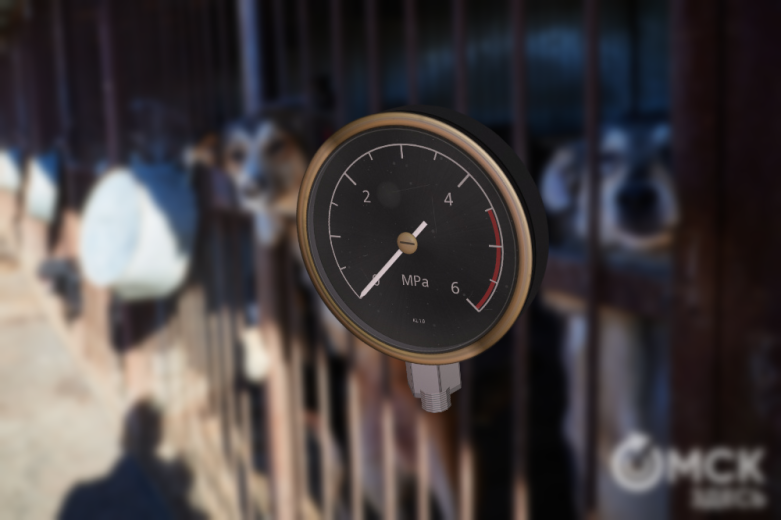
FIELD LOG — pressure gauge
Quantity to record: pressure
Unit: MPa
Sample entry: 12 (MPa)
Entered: 0 (MPa)
